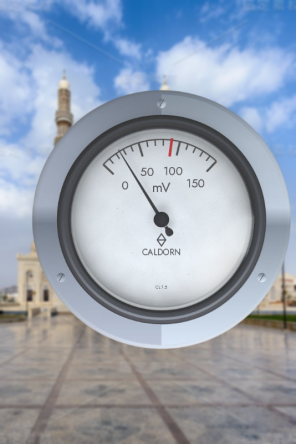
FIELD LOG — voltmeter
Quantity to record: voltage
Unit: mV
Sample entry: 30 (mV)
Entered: 25 (mV)
